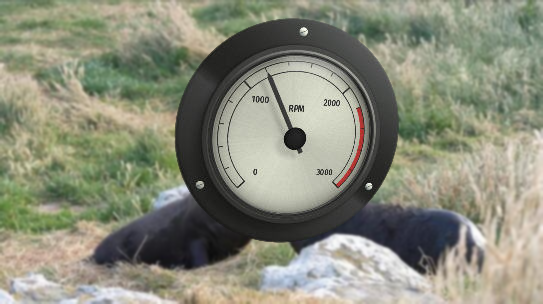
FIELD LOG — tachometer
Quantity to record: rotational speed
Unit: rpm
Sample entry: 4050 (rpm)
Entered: 1200 (rpm)
